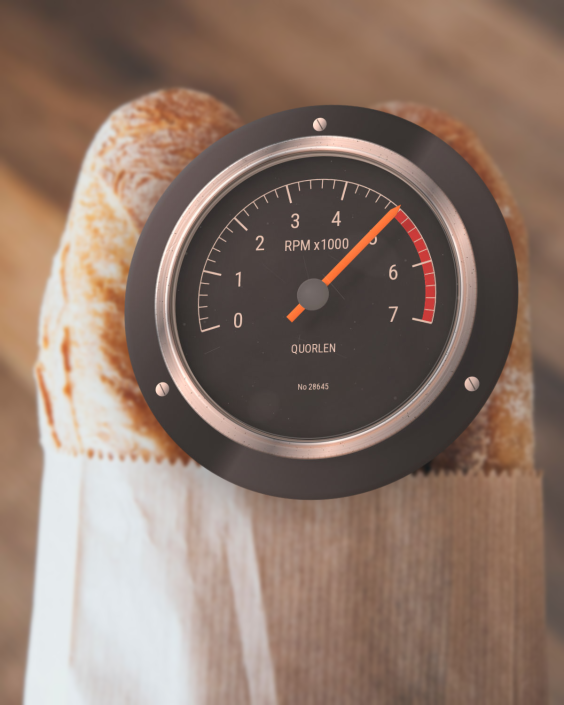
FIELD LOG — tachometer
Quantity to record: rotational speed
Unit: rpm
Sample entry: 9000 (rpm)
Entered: 5000 (rpm)
